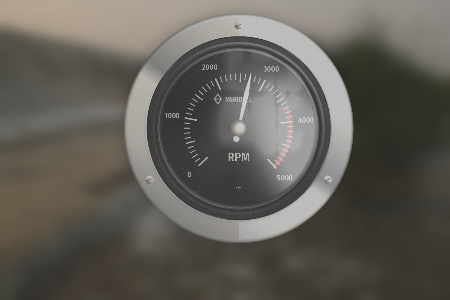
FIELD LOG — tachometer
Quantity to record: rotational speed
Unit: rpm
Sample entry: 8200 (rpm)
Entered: 2700 (rpm)
